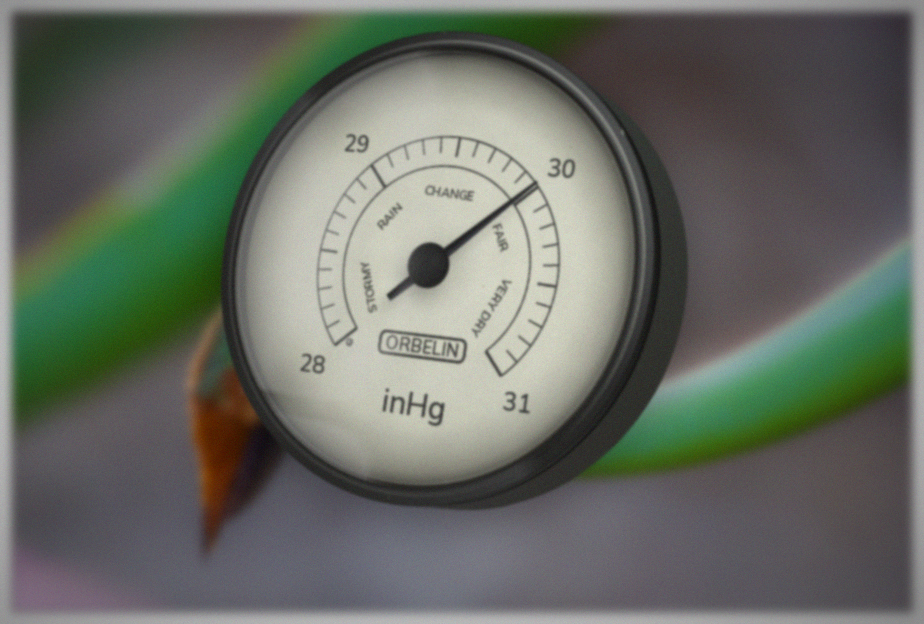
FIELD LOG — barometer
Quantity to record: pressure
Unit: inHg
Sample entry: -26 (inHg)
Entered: 30 (inHg)
